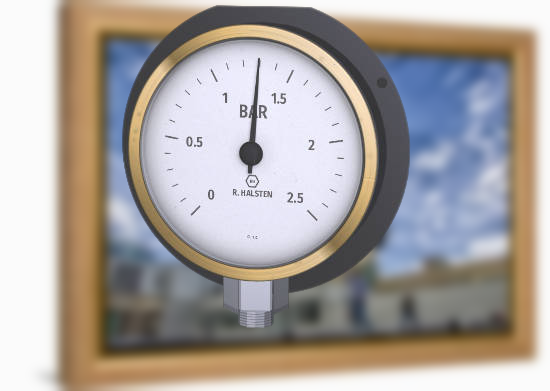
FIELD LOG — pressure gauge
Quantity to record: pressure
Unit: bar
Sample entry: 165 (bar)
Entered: 1.3 (bar)
